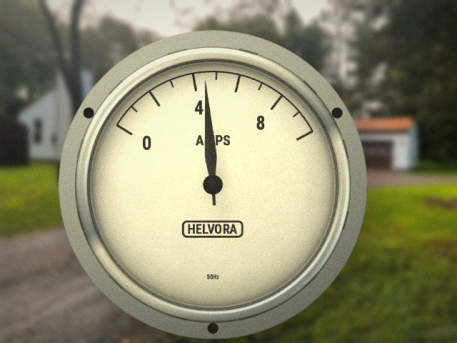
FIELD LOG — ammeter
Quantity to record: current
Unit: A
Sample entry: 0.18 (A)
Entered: 4.5 (A)
